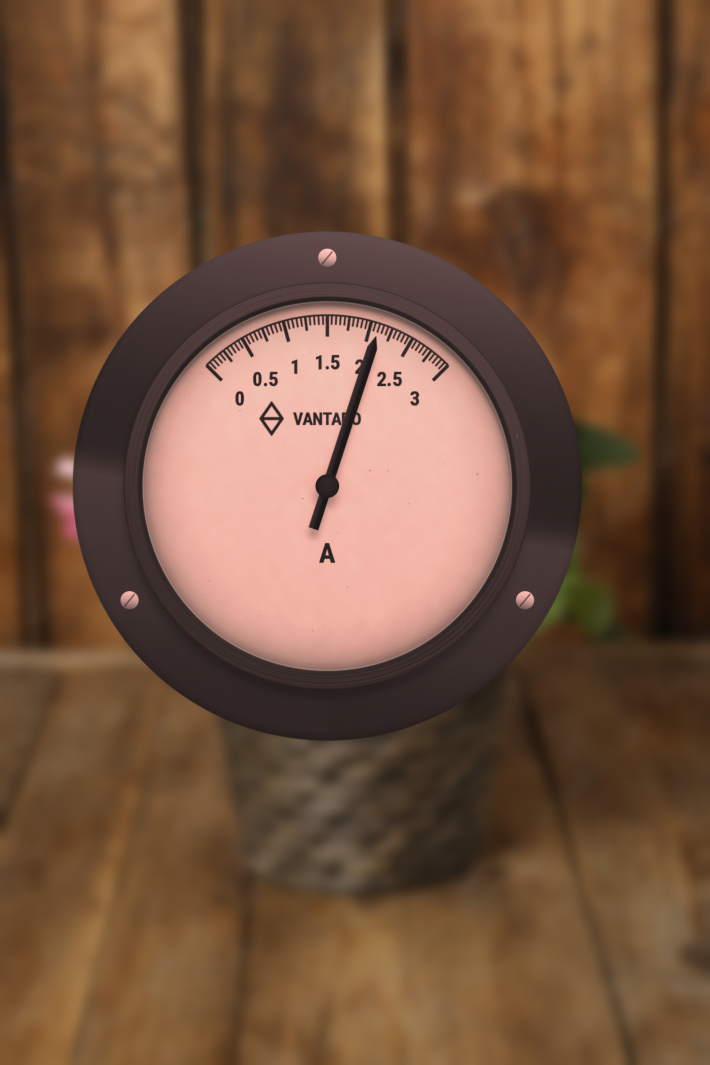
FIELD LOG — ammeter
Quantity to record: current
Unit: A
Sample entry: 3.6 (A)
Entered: 2.1 (A)
